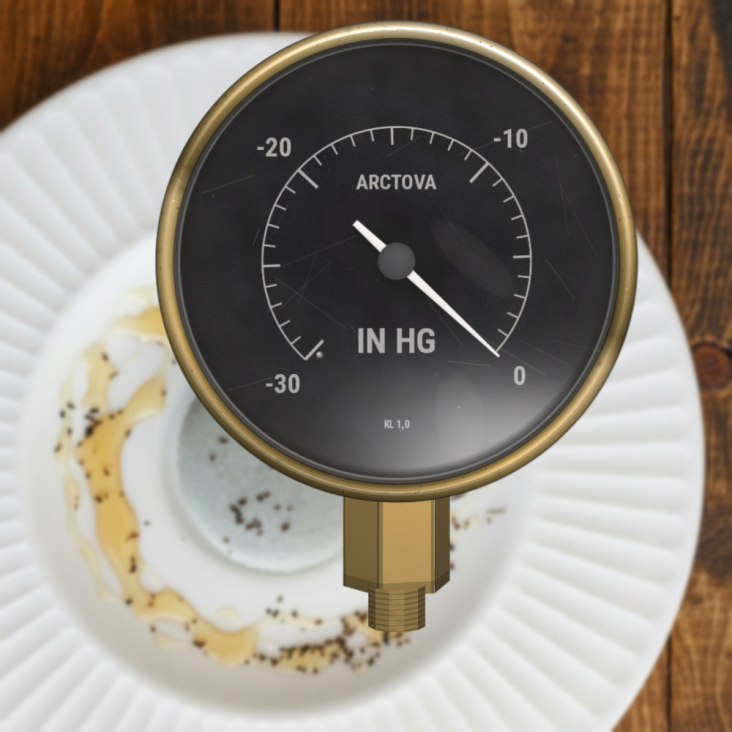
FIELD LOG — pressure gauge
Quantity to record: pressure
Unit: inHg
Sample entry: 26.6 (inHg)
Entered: 0 (inHg)
